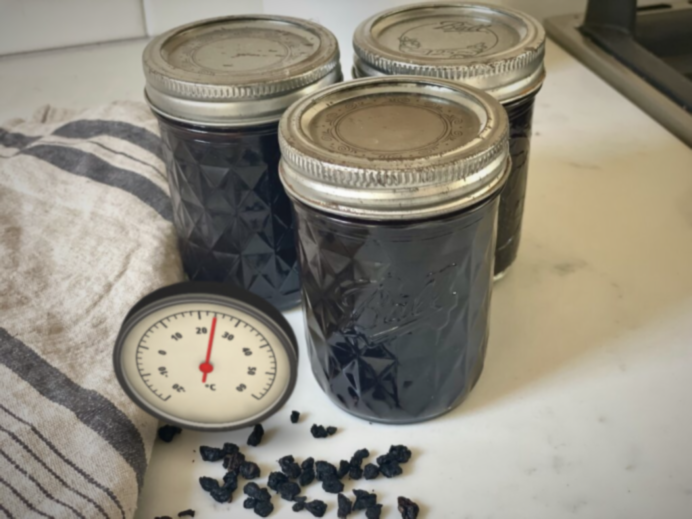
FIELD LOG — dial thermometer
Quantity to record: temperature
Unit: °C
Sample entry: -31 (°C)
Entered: 24 (°C)
